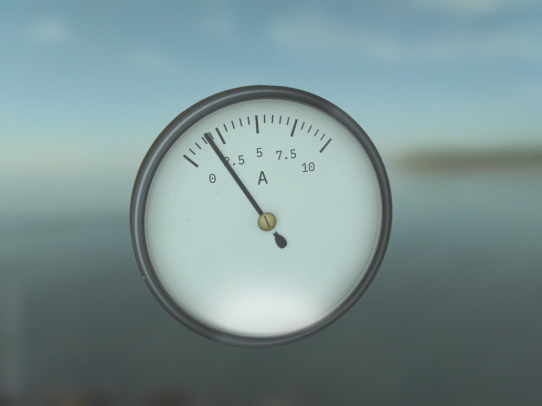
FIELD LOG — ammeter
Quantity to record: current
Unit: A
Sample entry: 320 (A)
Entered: 1.75 (A)
